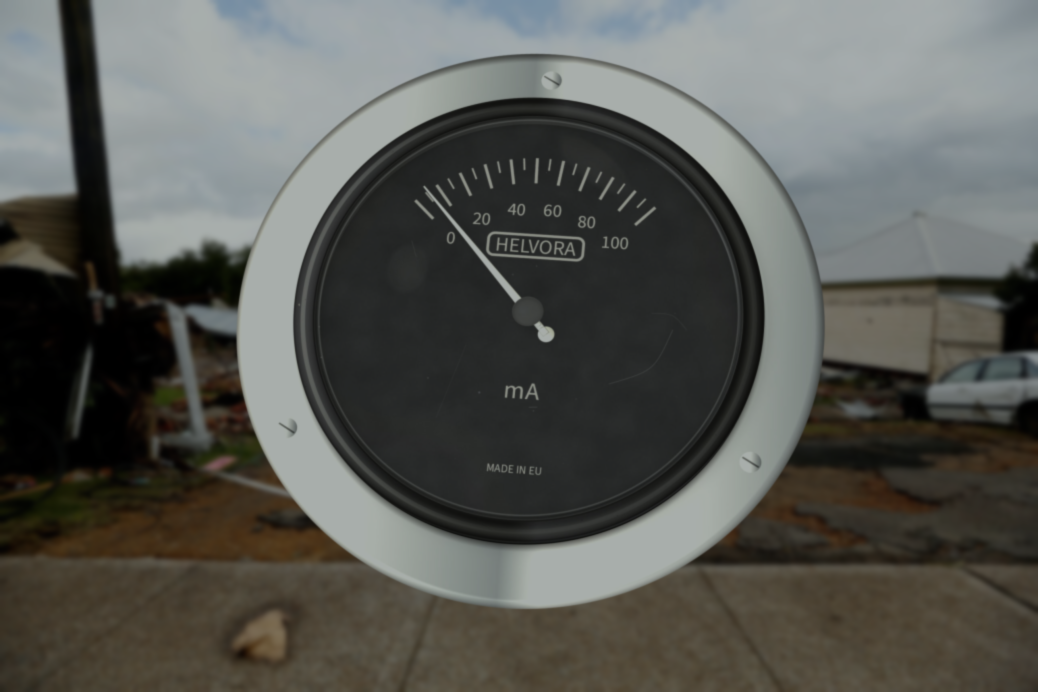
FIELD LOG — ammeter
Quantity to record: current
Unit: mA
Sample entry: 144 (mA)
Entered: 5 (mA)
